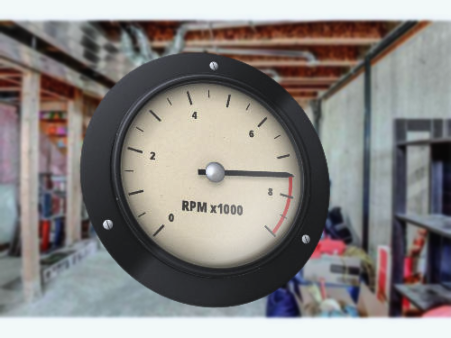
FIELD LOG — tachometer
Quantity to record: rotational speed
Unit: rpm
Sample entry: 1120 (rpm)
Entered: 7500 (rpm)
